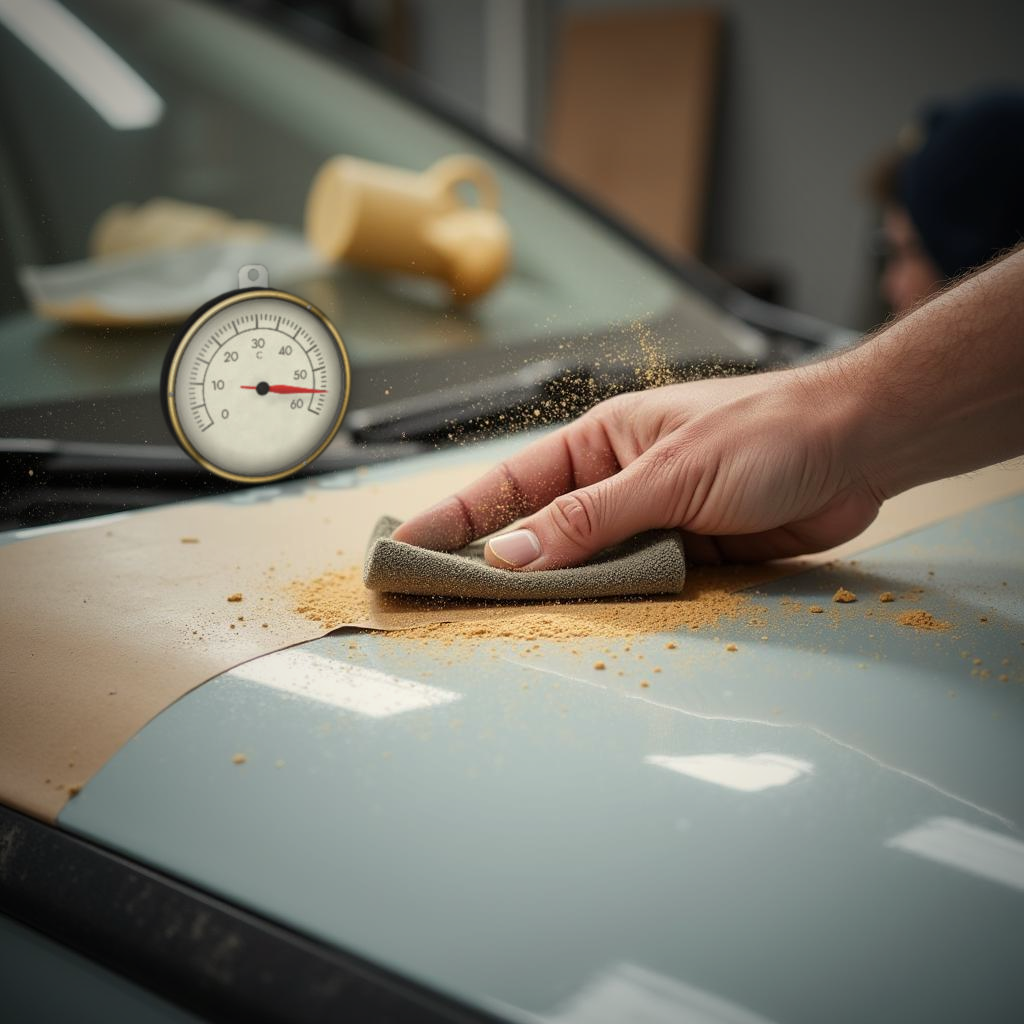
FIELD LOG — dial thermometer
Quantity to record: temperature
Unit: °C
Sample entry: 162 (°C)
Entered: 55 (°C)
